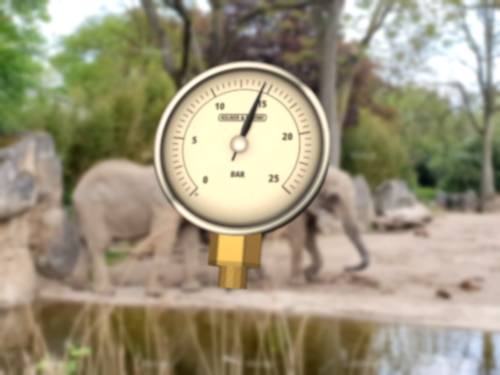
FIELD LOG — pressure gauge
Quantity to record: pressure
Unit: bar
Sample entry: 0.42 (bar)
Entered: 14.5 (bar)
